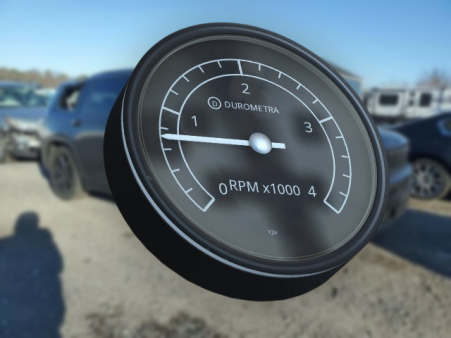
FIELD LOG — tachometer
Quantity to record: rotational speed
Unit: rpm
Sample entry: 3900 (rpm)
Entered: 700 (rpm)
